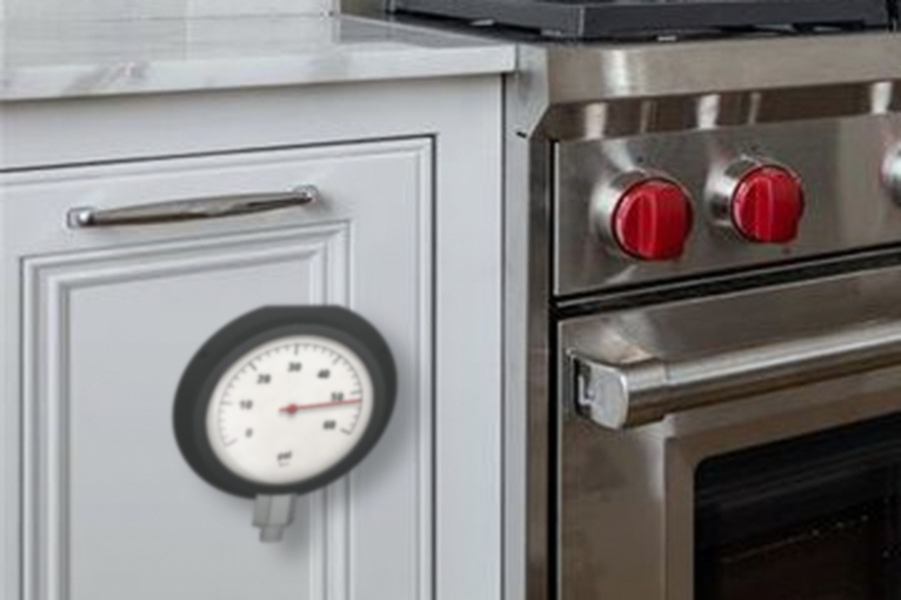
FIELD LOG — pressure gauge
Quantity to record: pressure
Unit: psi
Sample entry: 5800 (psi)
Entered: 52 (psi)
